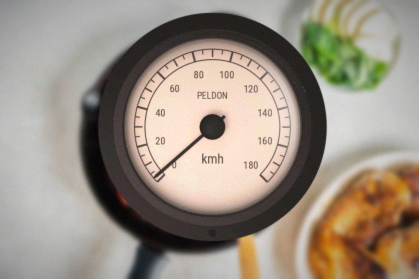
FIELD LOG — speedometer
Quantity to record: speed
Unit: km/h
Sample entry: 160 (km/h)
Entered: 2.5 (km/h)
